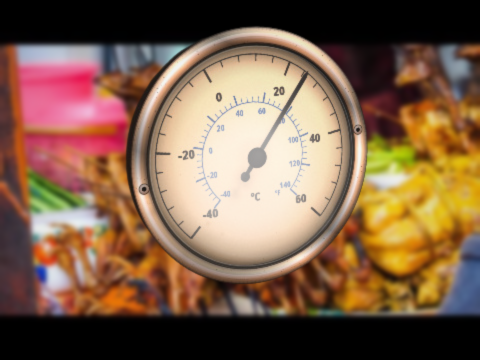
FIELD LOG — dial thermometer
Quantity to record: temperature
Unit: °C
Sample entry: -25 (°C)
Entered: 24 (°C)
